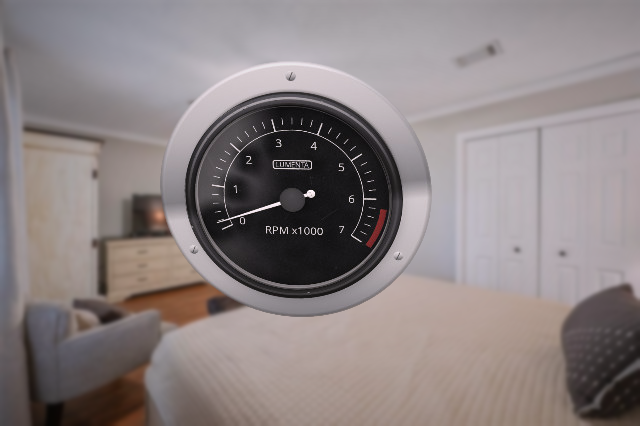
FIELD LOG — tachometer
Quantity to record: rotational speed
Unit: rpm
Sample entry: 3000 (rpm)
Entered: 200 (rpm)
